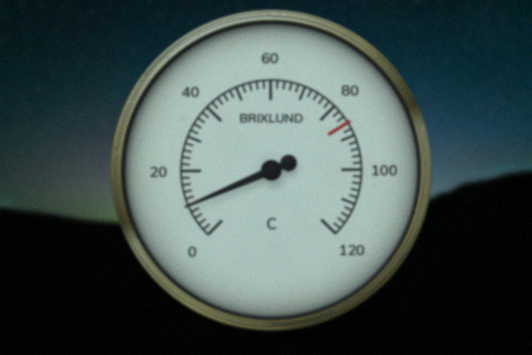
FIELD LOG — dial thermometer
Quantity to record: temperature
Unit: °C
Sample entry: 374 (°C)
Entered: 10 (°C)
